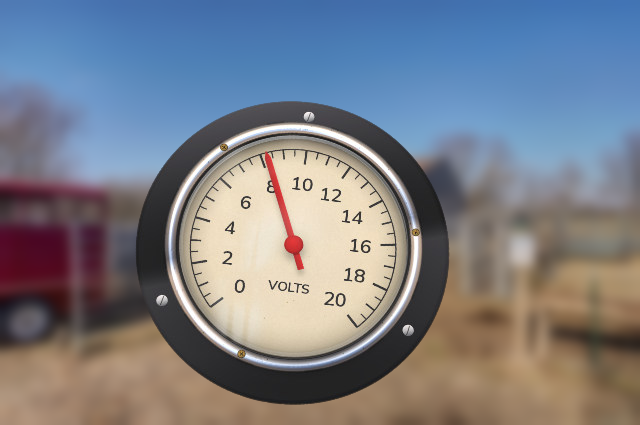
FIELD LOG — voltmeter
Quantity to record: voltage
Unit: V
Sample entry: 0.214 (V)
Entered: 8.25 (V)
